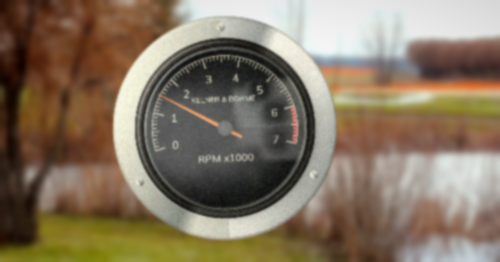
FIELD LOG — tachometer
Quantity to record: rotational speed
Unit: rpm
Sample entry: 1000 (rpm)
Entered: 1500 (rpm)
